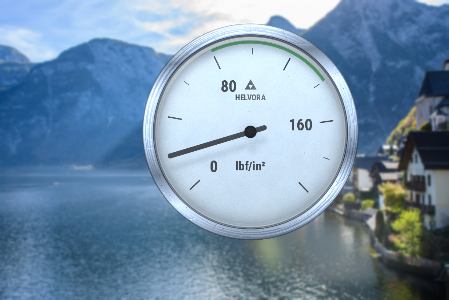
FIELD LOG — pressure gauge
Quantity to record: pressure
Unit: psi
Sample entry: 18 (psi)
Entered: 20 (psi)
